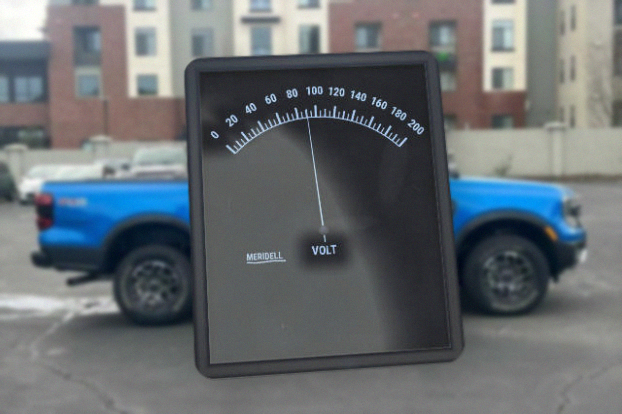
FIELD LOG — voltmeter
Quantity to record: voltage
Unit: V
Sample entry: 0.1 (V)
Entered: 90 (V)
